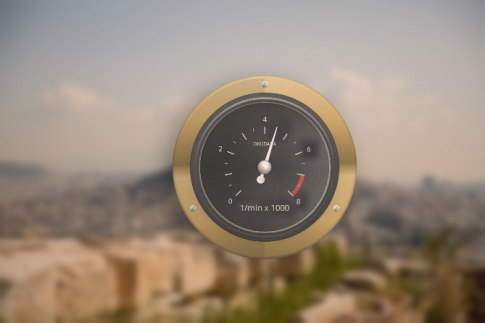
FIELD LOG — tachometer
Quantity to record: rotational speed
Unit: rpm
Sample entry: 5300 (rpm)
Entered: 4500 (rpm)
